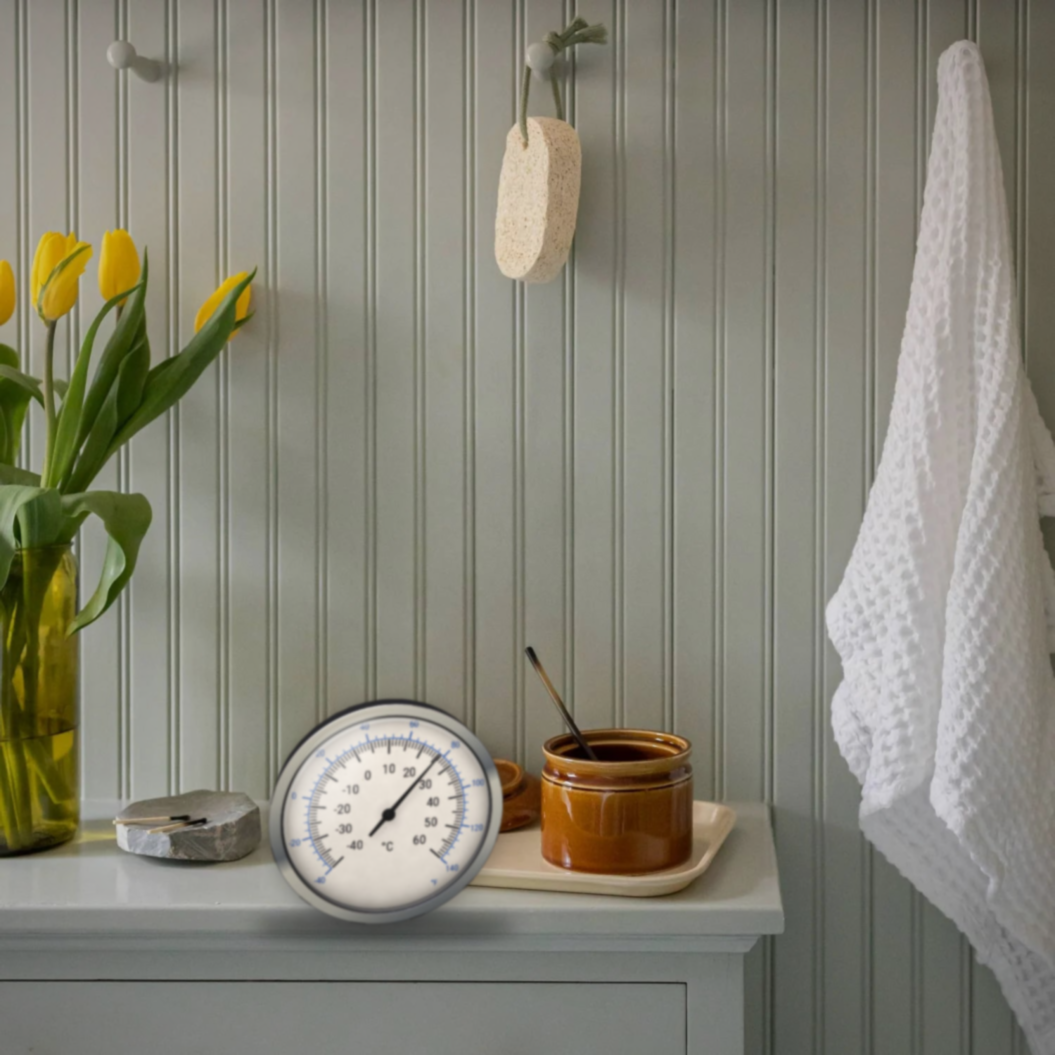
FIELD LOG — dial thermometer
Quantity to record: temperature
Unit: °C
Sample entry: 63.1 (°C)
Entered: 25 (°C)
